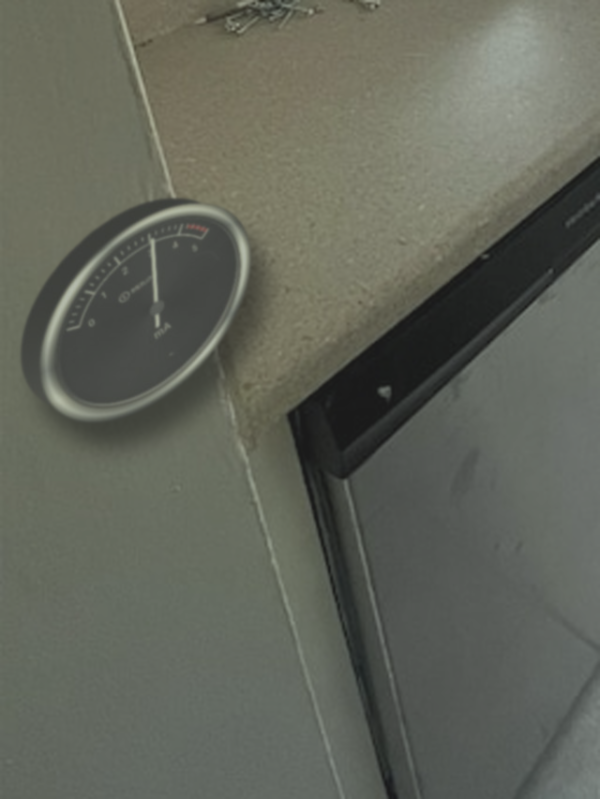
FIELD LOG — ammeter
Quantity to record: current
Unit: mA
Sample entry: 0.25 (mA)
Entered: 3 (mA)
